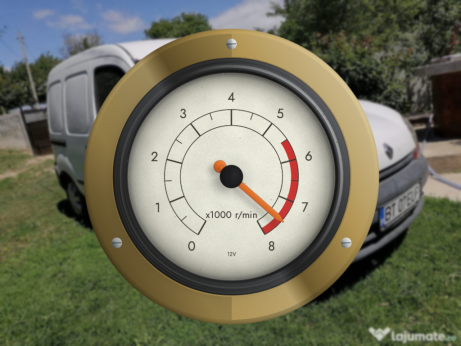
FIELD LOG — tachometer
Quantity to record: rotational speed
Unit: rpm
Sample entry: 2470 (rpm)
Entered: 7500 (rpm)
